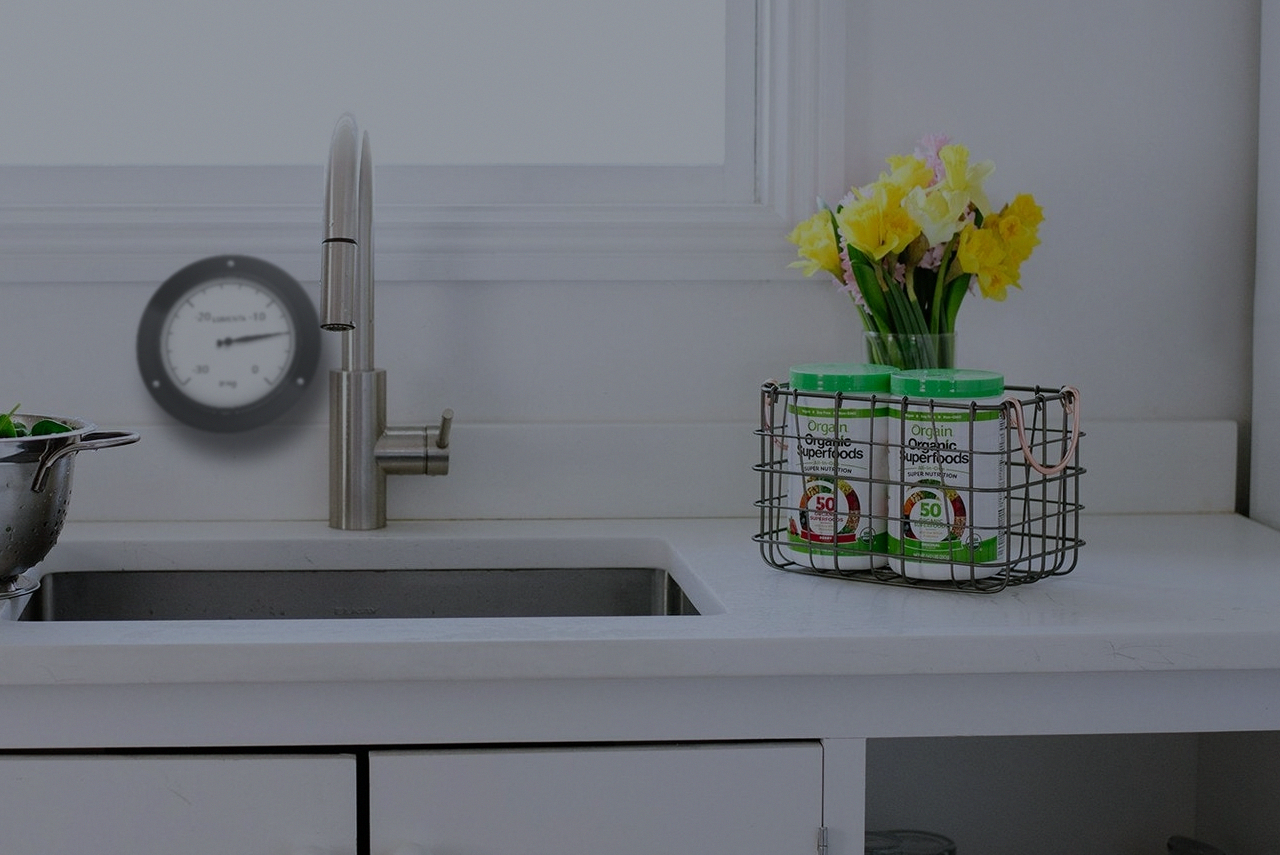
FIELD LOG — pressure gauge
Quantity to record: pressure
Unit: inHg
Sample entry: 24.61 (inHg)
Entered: -6 (inHg)
